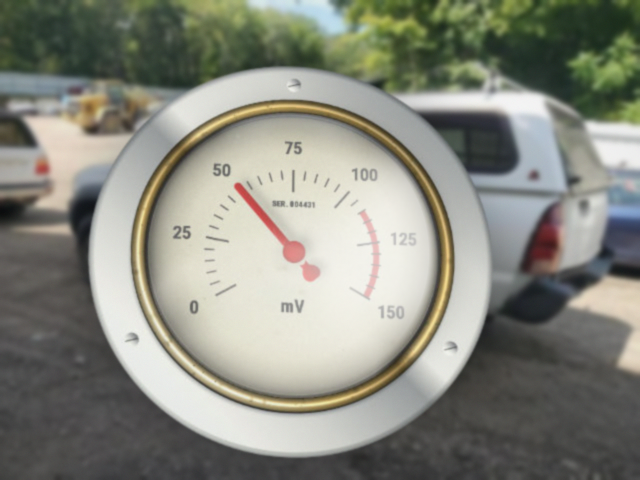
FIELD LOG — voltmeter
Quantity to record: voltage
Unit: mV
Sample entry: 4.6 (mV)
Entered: 50 (mV)
